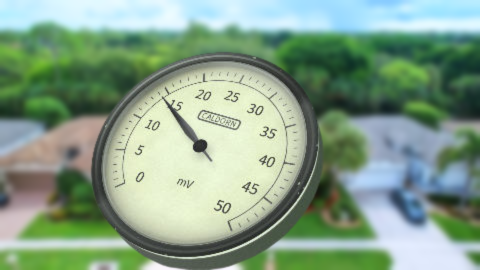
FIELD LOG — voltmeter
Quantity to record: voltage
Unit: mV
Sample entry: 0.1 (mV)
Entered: 14 (mV)
